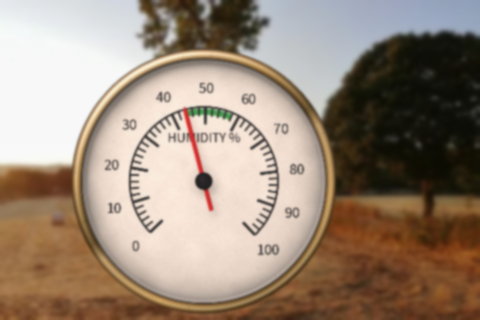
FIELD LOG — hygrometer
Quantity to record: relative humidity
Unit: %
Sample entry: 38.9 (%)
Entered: 44 (%)
